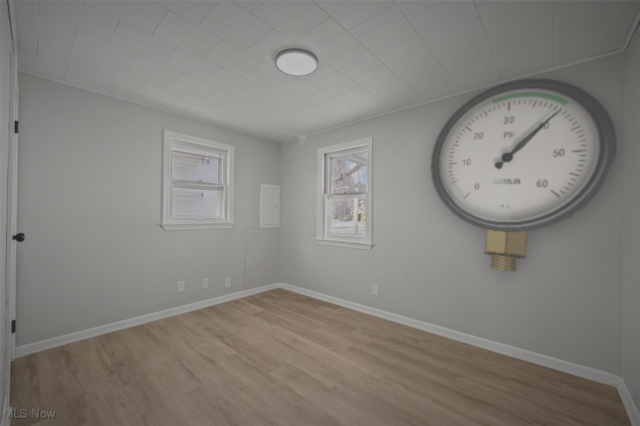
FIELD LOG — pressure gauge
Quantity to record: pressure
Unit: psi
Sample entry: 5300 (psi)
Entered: 40 (psi)
